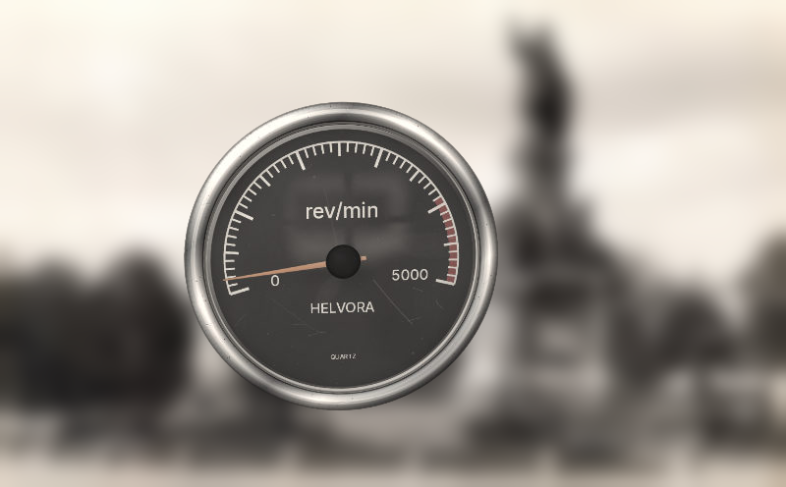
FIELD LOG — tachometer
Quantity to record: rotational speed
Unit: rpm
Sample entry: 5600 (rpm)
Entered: 200 (rpm)
